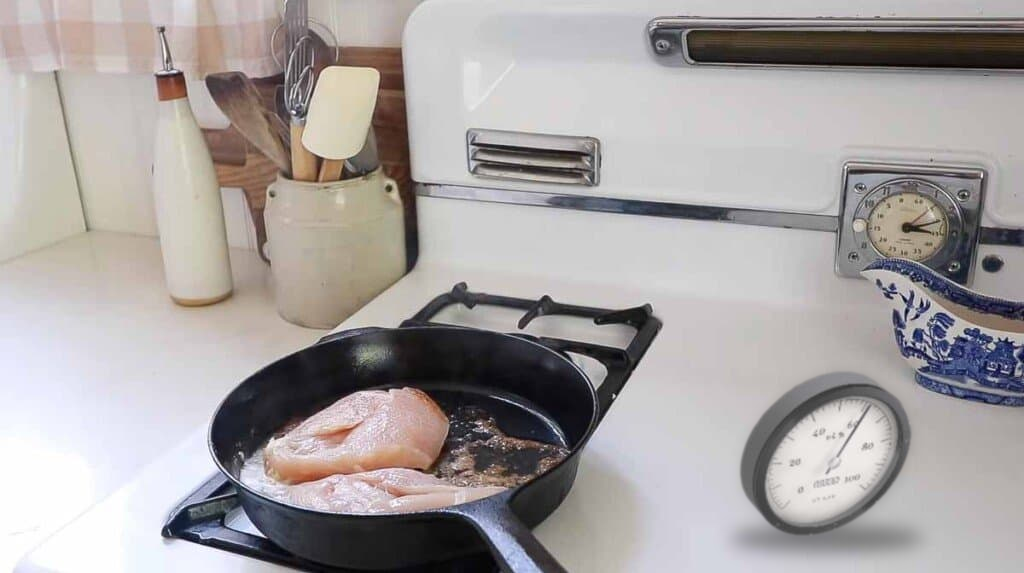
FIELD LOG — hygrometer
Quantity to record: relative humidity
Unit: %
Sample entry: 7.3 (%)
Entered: 60 (%)
